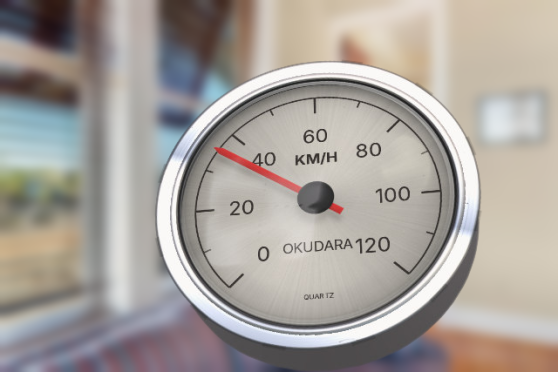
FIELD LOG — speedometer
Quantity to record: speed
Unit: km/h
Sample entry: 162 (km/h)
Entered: 35 (km/h)
